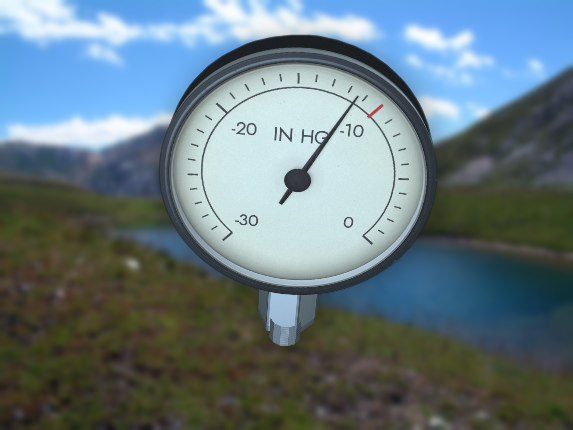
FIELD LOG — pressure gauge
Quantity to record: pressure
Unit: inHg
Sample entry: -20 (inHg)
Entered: -11.5 (inHg)
